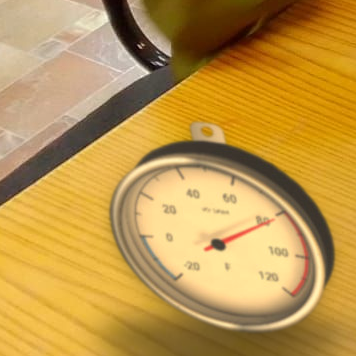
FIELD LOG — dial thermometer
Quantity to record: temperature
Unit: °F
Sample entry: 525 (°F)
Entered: 80 (°F)
